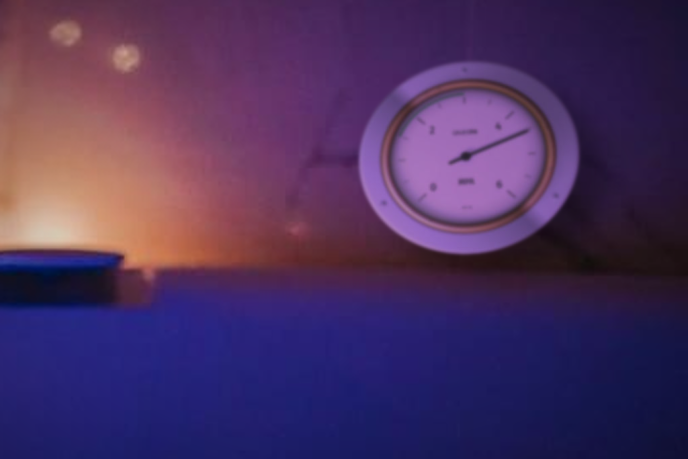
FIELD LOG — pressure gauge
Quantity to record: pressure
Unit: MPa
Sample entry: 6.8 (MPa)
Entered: 4.5 (MPa)
